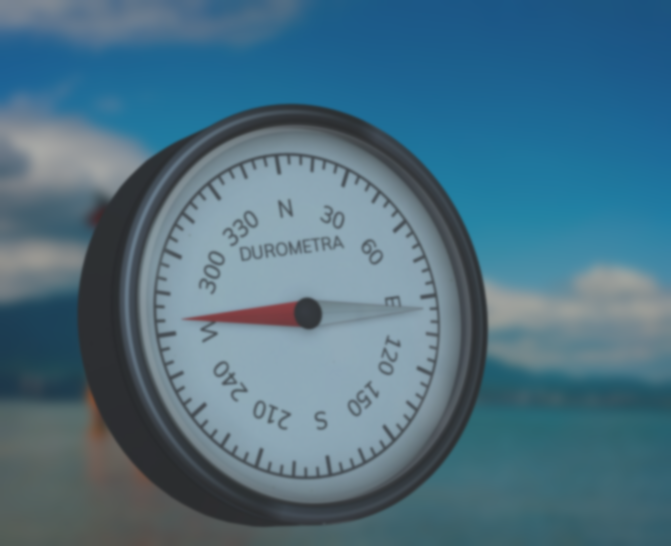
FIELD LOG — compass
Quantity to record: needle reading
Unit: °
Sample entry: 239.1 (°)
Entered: 275 (°)
